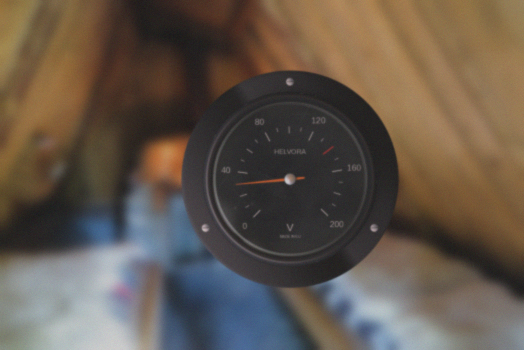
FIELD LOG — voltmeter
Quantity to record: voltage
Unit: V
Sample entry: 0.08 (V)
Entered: 30 (V)
